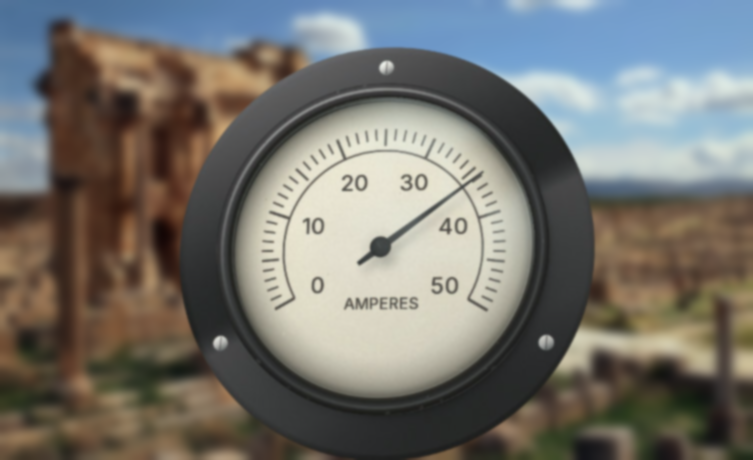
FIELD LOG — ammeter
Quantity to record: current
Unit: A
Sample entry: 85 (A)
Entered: 36 (A)
